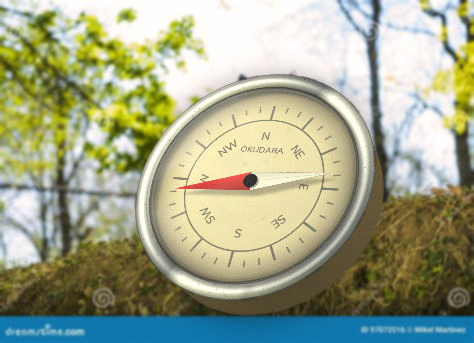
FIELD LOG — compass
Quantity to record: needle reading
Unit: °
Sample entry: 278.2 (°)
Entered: 260 (°)
